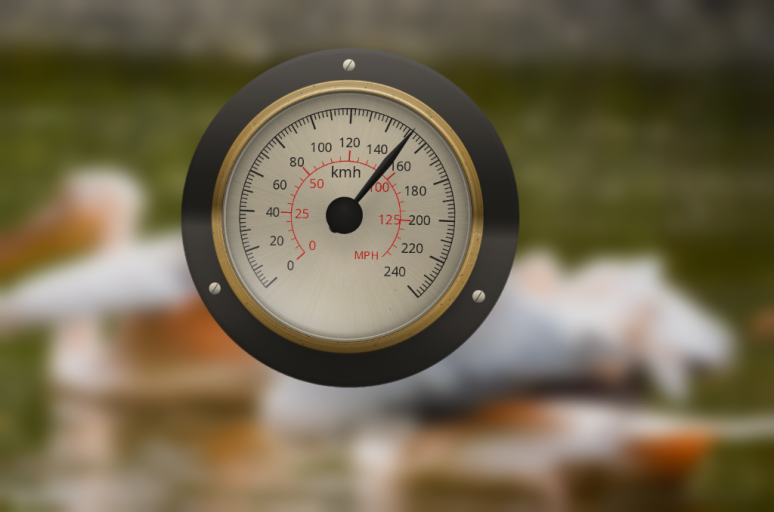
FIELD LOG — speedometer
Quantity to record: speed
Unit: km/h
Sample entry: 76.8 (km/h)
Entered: 152 (km/h)
